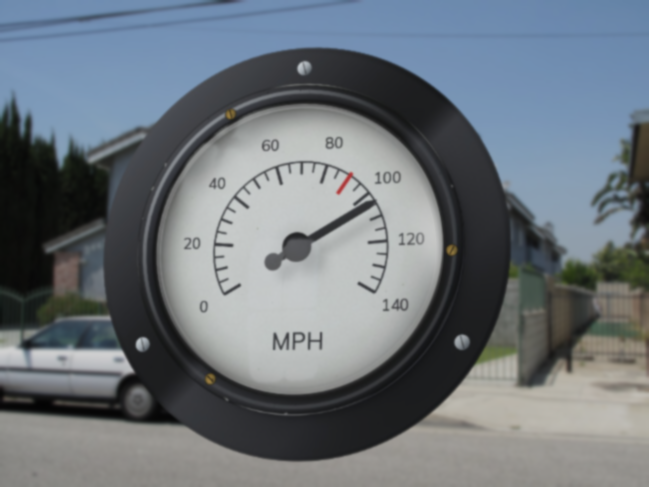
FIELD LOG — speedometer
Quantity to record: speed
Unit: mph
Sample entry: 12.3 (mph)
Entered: 105 (mph)
